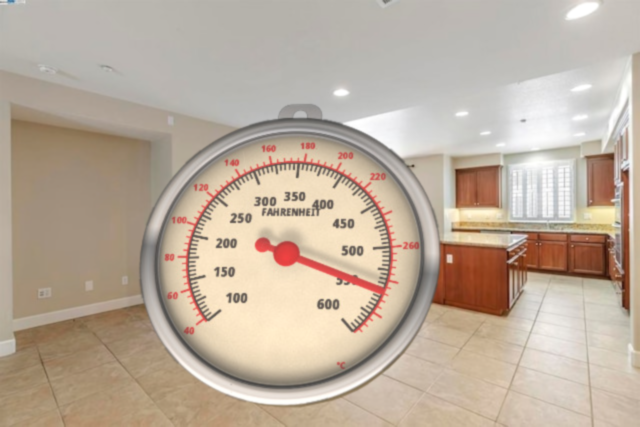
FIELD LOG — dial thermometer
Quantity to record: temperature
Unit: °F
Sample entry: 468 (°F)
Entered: 550 (°F)
